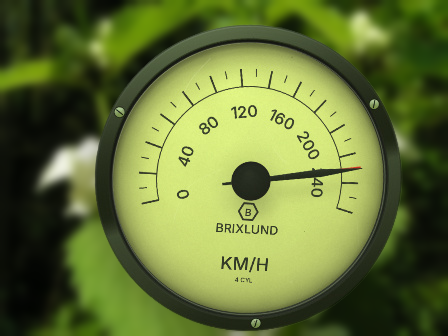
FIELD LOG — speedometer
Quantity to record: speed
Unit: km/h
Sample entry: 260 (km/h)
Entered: 230 (km/h)
